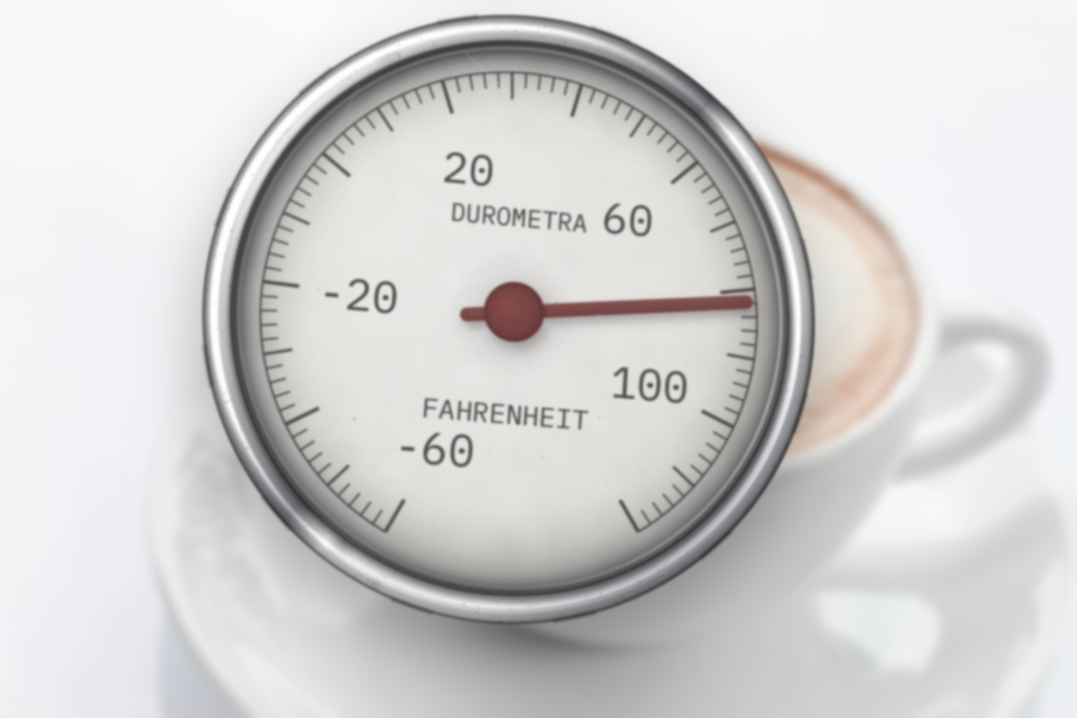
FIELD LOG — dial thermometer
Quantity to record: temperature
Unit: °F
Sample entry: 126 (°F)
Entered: 82 (°F)
